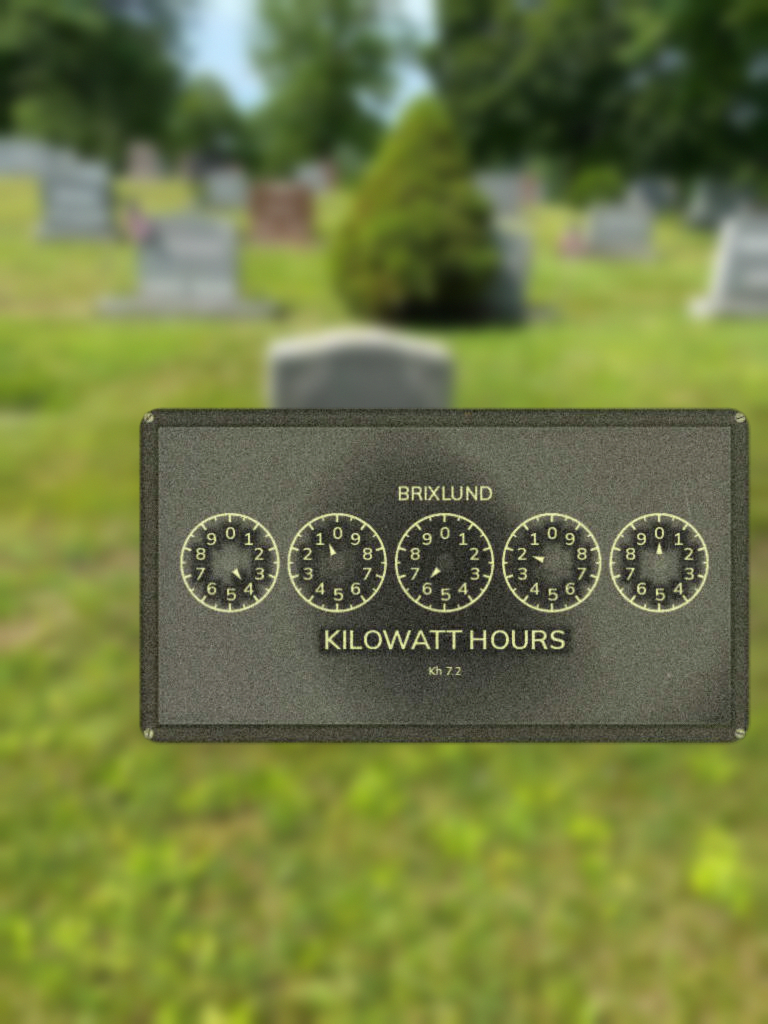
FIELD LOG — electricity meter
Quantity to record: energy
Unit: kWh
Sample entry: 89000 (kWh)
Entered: 40620 (kWh)
